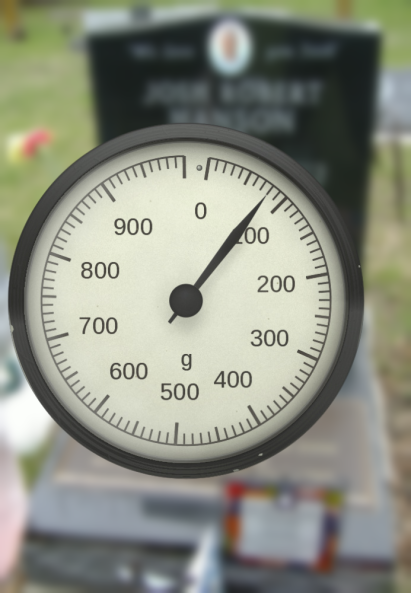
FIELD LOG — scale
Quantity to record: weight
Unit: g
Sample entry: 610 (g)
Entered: 80 (g)
